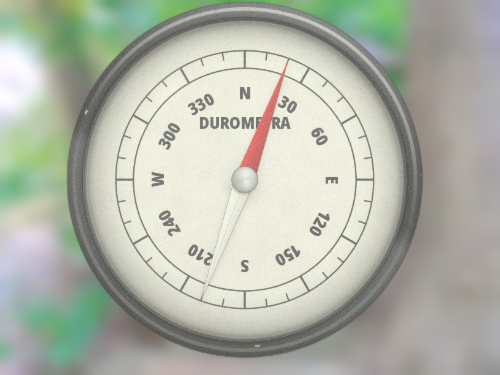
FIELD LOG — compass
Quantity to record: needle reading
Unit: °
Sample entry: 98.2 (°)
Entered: 20 (°)
